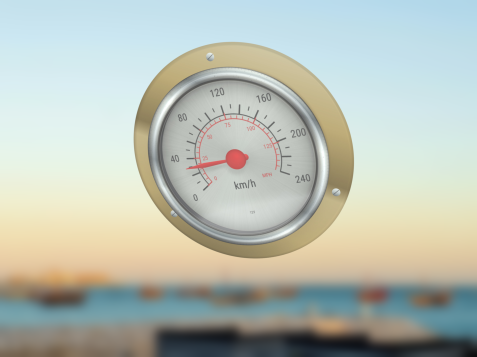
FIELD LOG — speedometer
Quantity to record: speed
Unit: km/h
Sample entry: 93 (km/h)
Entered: 30 (km/h)
